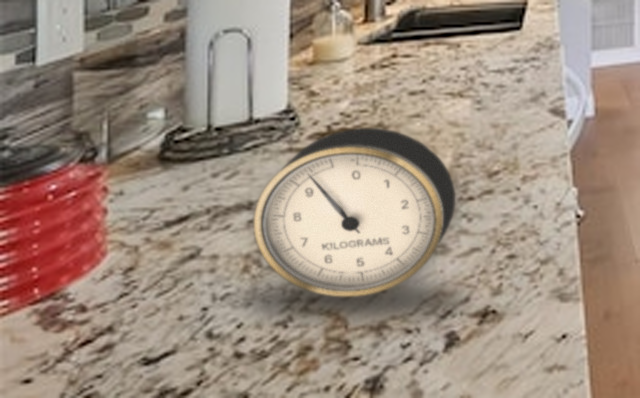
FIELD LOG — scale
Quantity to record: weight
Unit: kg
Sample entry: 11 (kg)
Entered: 9.5 (kg)
